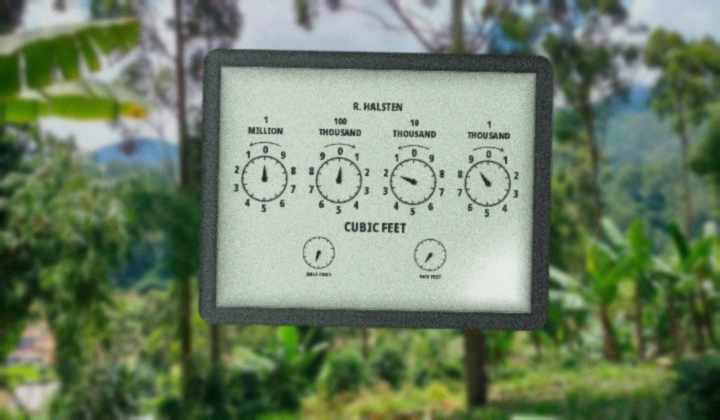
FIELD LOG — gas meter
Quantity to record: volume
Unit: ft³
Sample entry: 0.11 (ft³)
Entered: 1900 (ft³)
